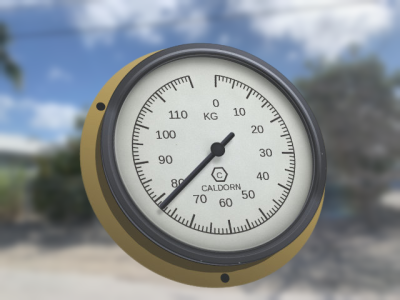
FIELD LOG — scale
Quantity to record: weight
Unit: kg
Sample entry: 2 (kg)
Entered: 78 (kg)
